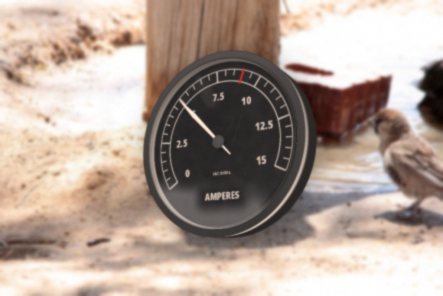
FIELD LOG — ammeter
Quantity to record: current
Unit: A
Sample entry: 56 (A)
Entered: 5 (A)
